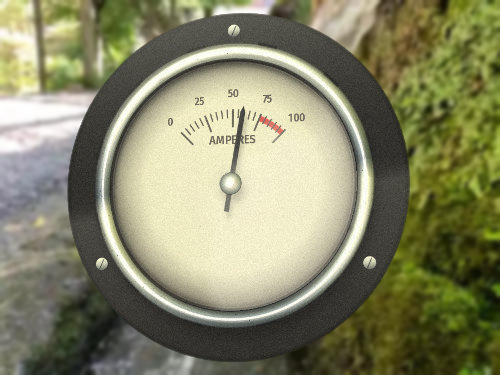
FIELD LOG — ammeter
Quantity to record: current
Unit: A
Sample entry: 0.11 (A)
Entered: 60 (A)
